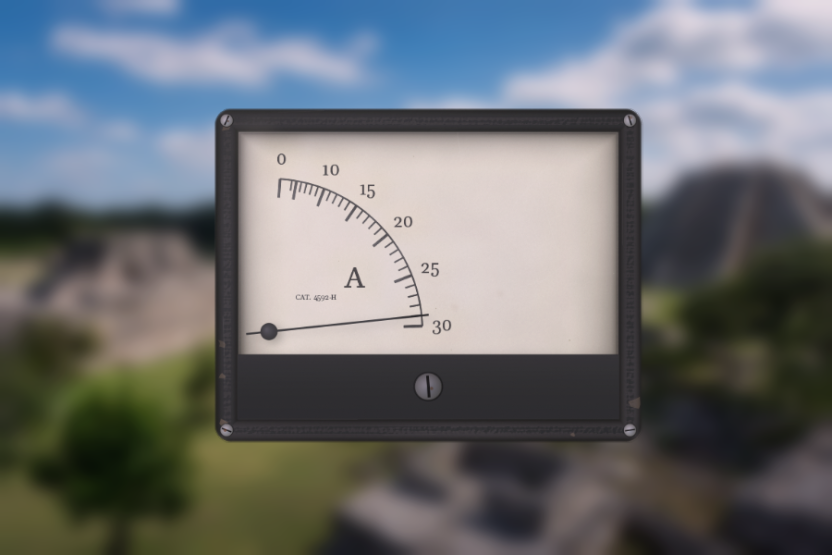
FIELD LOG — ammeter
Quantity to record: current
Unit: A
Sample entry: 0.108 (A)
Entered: 29 (A)
